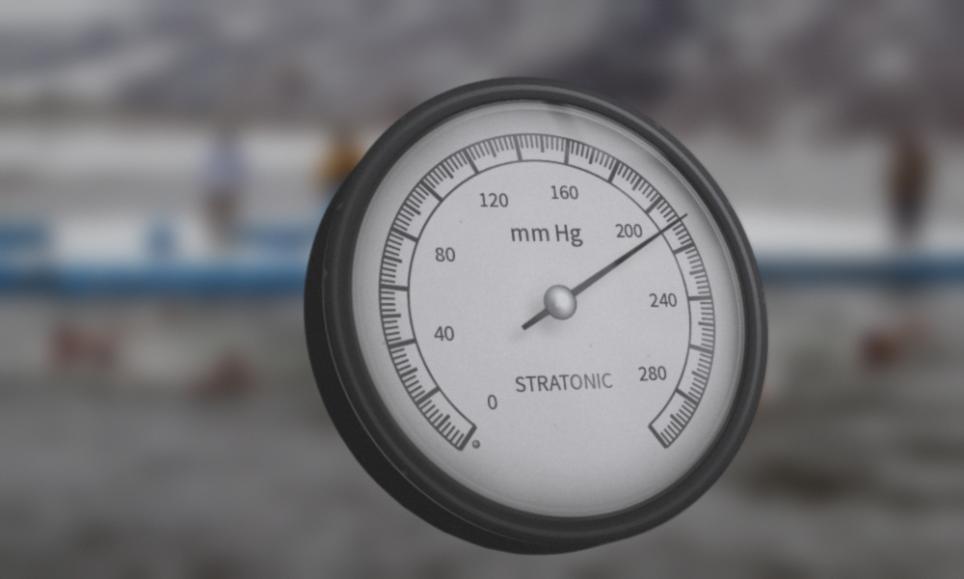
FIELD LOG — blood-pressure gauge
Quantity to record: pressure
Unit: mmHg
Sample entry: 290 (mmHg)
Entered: 210 (mmHg)
